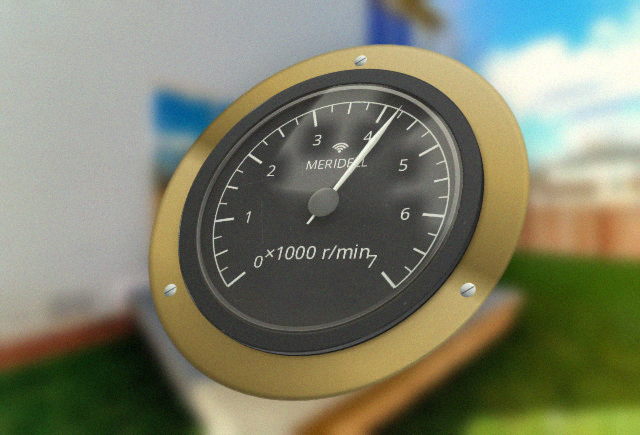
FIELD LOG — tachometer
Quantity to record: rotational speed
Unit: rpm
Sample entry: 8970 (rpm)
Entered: 4250 (rpm)
